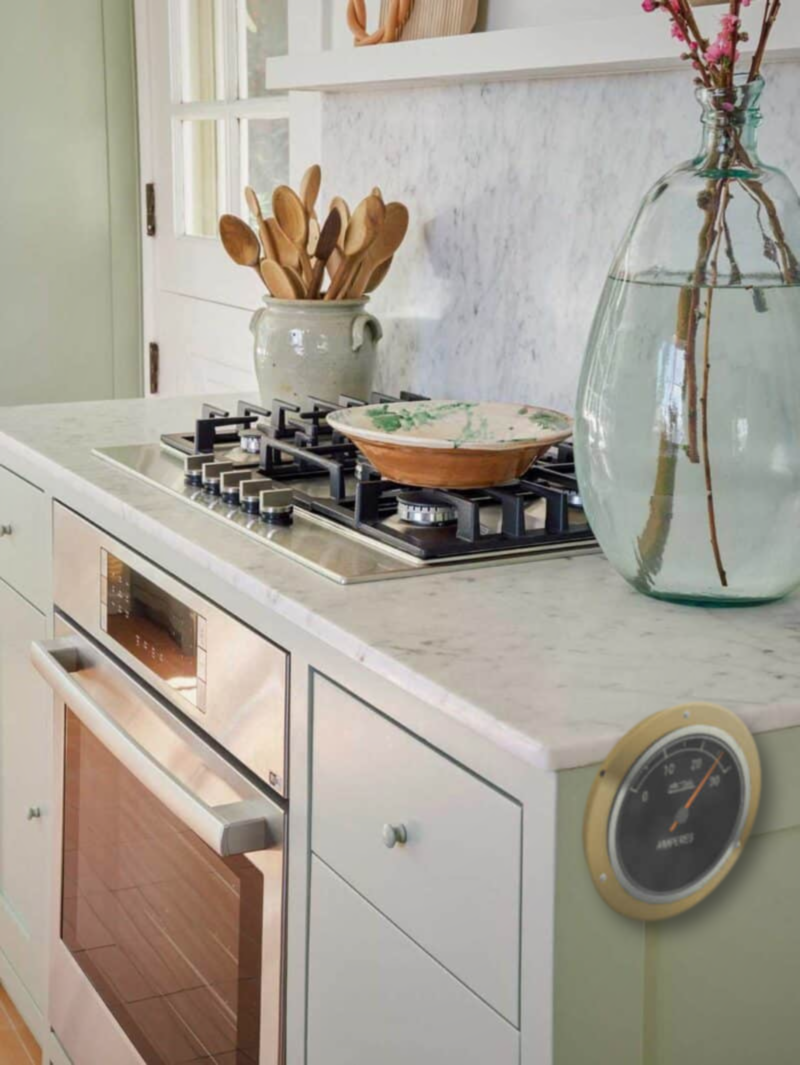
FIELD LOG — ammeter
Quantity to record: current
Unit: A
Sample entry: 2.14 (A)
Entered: 25 (A)
